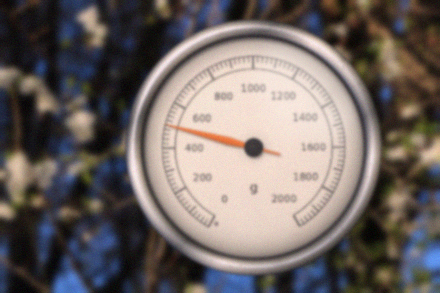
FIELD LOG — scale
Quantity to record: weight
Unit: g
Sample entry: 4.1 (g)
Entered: 500 (g)
